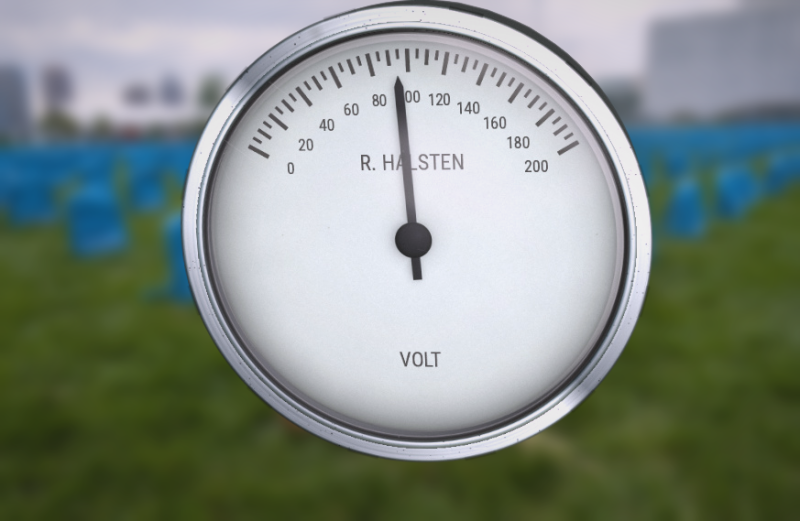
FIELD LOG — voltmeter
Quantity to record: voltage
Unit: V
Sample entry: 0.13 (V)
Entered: 95 (V)
